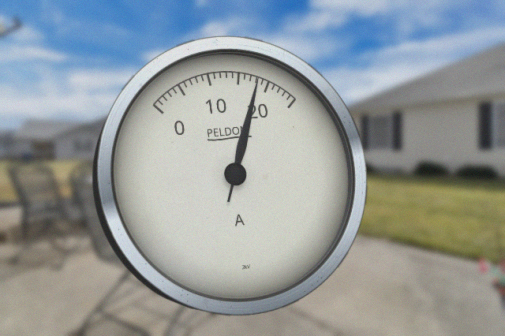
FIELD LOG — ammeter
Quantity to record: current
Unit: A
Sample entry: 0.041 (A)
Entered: 18 (A)
